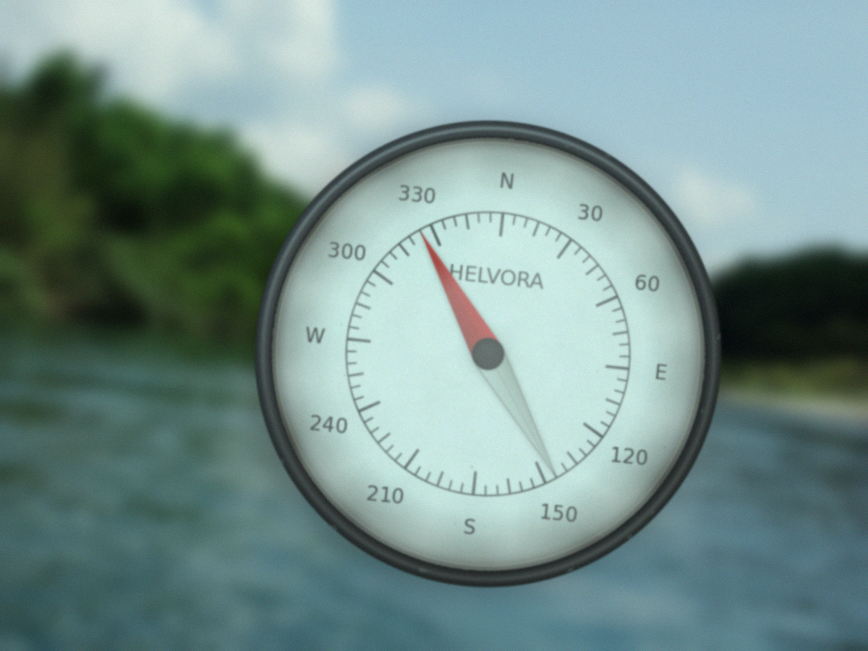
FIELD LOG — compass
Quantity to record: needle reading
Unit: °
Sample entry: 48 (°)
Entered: 325 (°)
